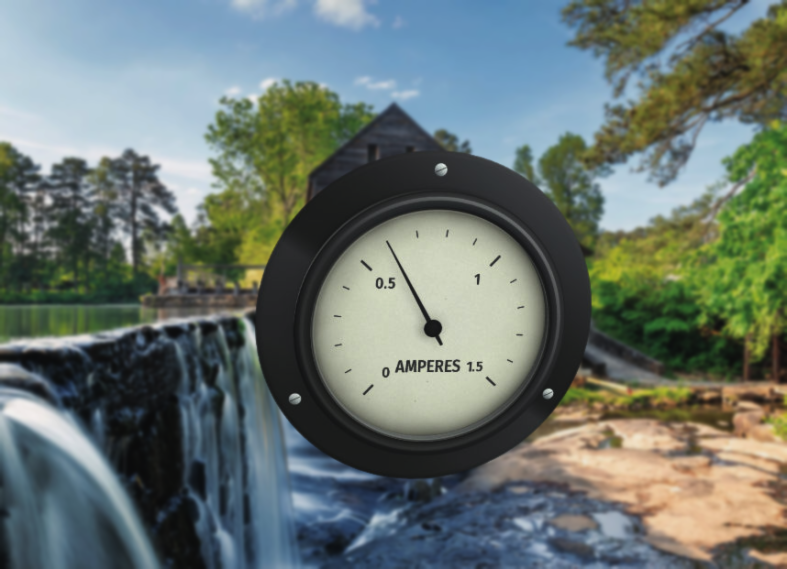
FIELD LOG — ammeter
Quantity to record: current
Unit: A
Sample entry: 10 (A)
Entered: 0.6 (A)
